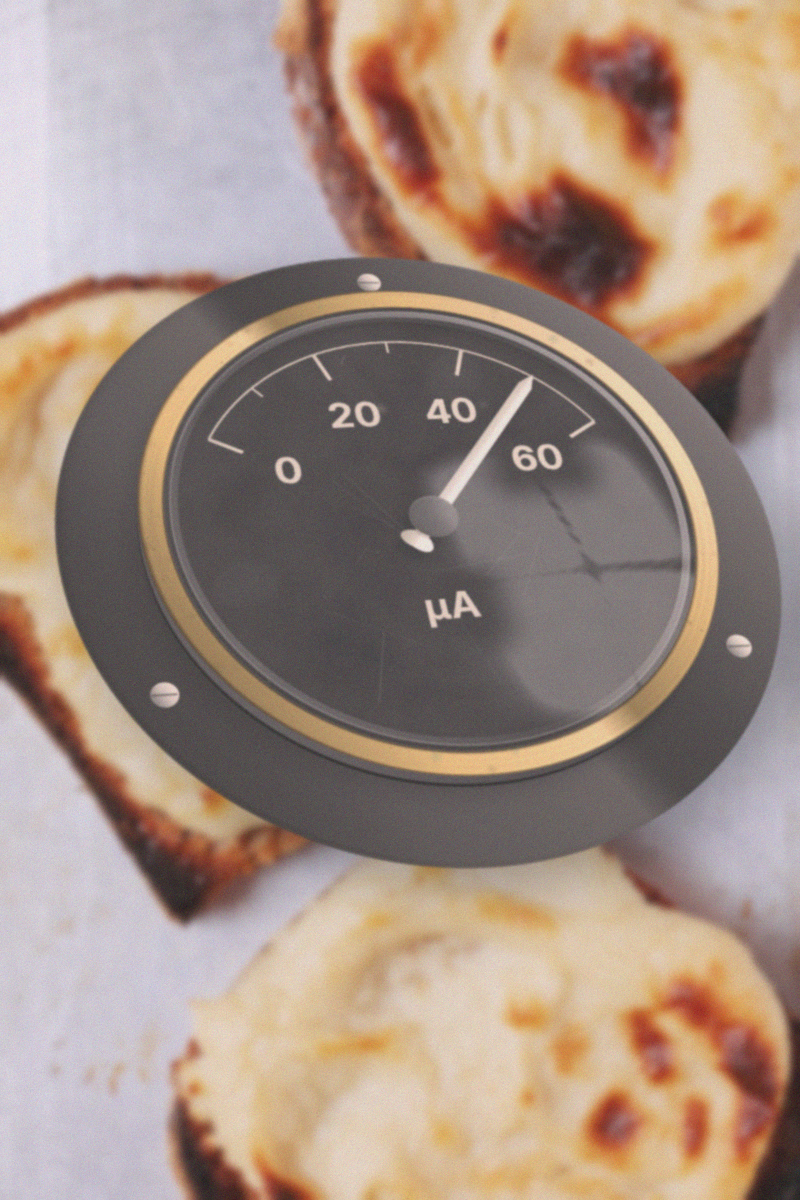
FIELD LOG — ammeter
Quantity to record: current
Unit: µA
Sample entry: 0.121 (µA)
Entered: 50 (µA)
